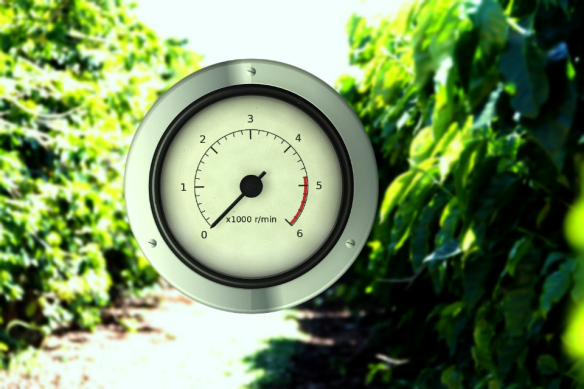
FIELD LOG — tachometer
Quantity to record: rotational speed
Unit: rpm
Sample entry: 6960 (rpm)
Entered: 0 (rpm)
